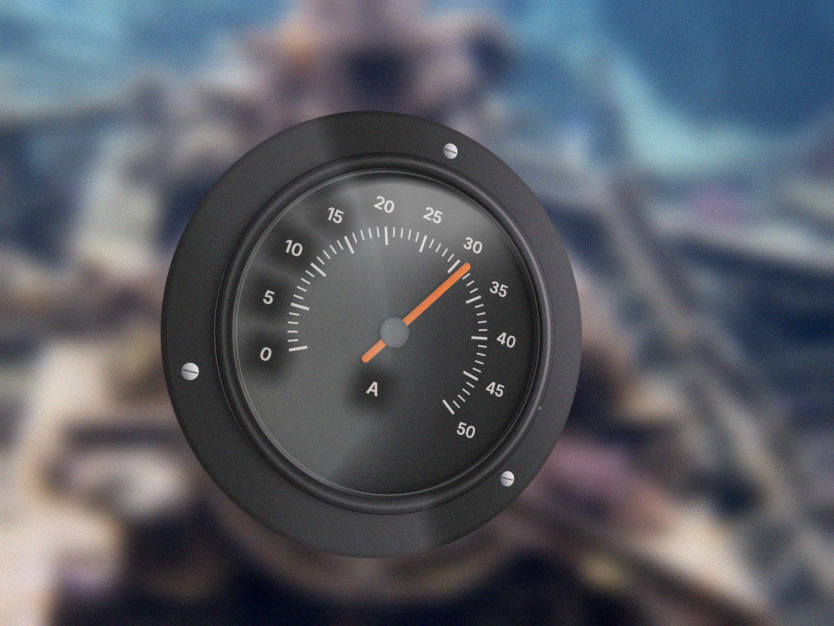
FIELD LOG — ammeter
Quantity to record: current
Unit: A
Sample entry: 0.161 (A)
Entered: 31 (A)
